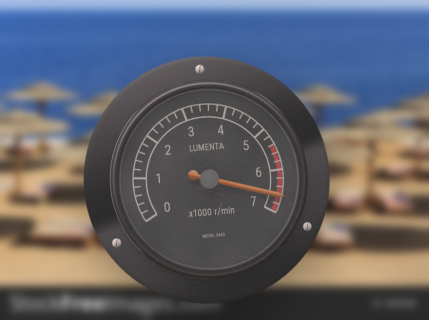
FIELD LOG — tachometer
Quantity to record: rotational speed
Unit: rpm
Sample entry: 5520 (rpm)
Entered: 6600 (rpm)
